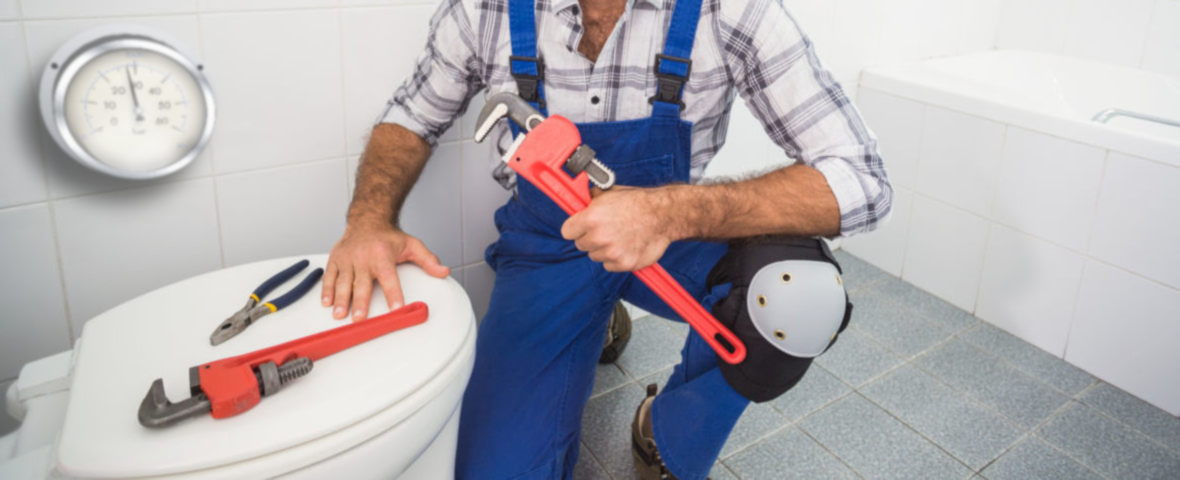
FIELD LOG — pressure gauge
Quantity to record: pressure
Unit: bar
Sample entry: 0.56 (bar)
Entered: 27.5 (bar)
